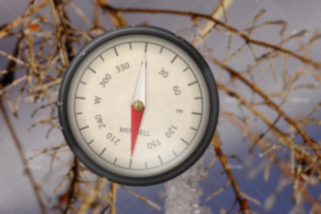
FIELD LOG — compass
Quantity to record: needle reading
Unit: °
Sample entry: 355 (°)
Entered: 180 (°)
